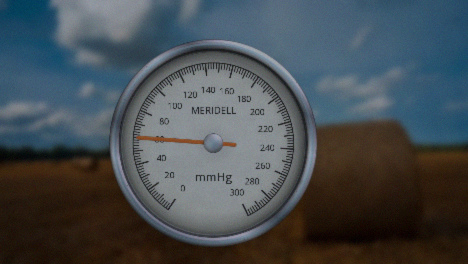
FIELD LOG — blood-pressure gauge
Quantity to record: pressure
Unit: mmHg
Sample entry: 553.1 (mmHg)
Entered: 60 (mmHg)
